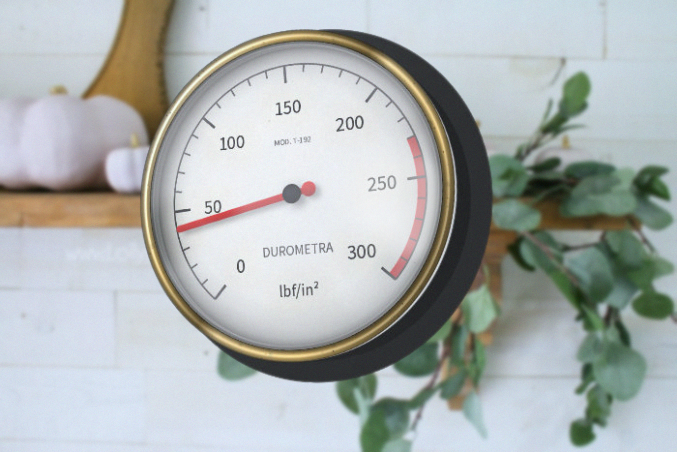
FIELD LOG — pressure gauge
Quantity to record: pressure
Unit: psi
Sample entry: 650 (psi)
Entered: 40 (psi)
